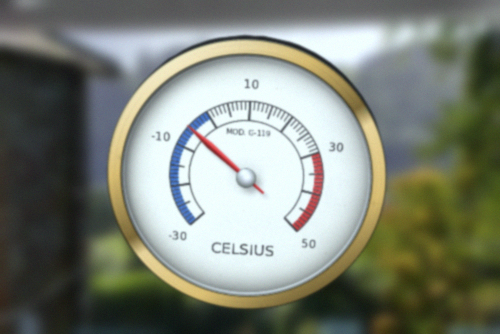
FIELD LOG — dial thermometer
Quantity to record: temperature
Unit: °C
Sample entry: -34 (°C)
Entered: -5 (°C)
